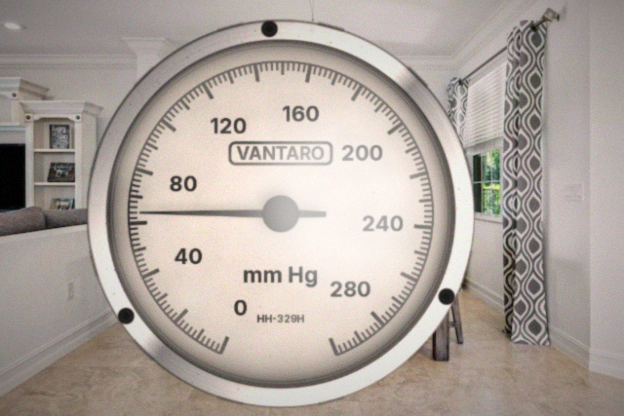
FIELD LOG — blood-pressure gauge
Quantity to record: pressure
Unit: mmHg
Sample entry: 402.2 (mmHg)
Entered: 64 (mmHg)
